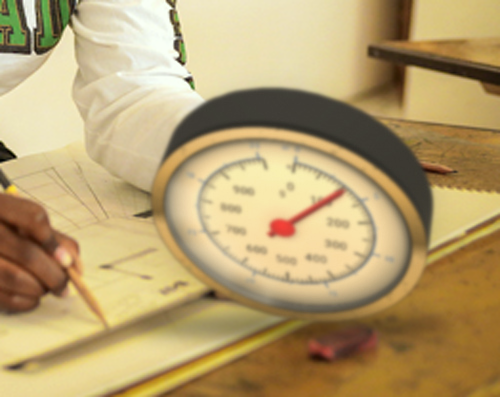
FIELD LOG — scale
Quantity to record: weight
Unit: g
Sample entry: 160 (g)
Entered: 100 (g)
